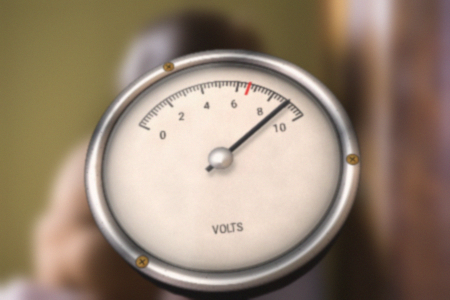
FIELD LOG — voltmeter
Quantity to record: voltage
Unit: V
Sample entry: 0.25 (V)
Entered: 9 (V)
